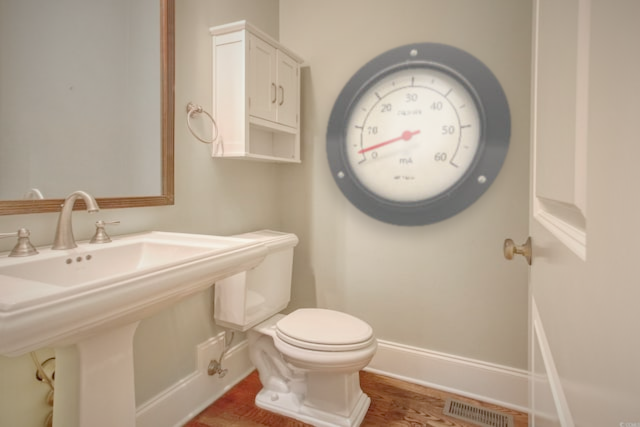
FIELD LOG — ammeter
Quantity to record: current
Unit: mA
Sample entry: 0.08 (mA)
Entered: 2.5 (mA)
